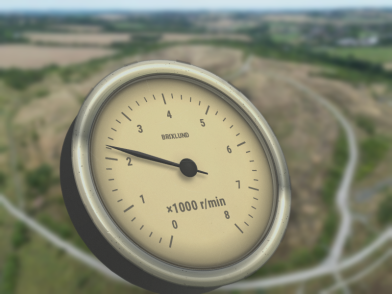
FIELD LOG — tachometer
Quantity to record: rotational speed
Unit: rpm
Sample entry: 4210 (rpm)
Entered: 2200 (rpm)
